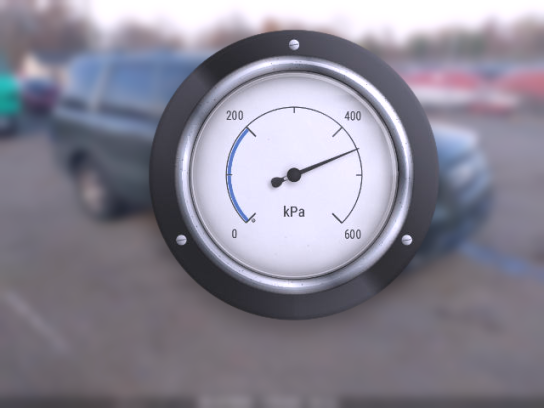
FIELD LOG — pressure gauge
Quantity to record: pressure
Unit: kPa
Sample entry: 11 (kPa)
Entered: 450 (kPa)
